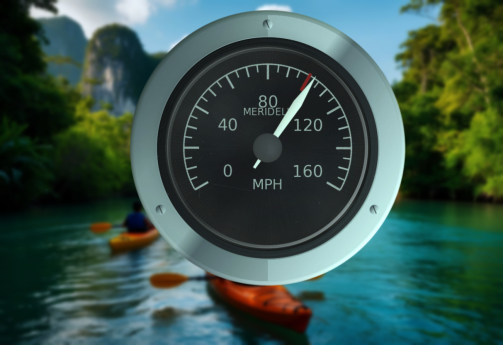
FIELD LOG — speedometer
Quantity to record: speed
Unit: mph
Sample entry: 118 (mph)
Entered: 102.5 (mph)
